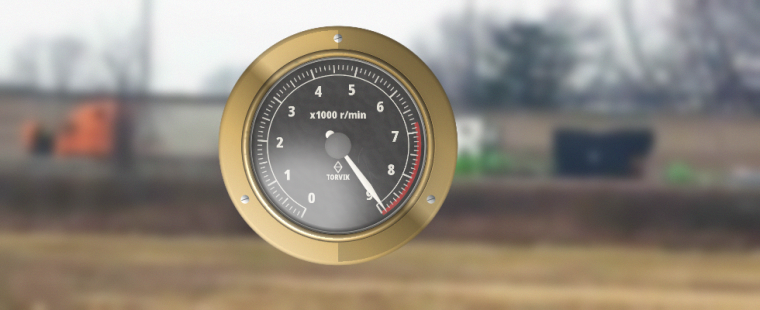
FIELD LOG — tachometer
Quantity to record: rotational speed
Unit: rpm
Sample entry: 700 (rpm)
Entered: 8900 (rpm)
